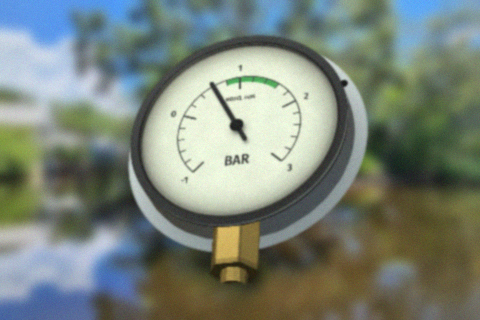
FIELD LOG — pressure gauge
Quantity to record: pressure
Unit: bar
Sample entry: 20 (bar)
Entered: 0.6 (bar)
